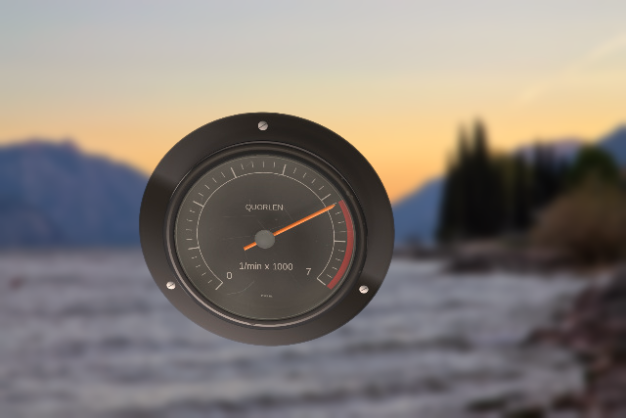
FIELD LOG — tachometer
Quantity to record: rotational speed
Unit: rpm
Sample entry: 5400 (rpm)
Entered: 5200 (rpm)
